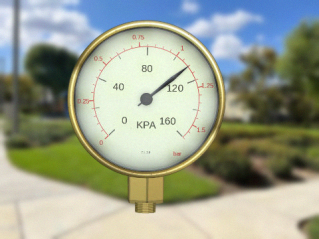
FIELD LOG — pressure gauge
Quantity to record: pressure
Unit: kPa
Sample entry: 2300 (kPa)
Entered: 110 (kPa)
